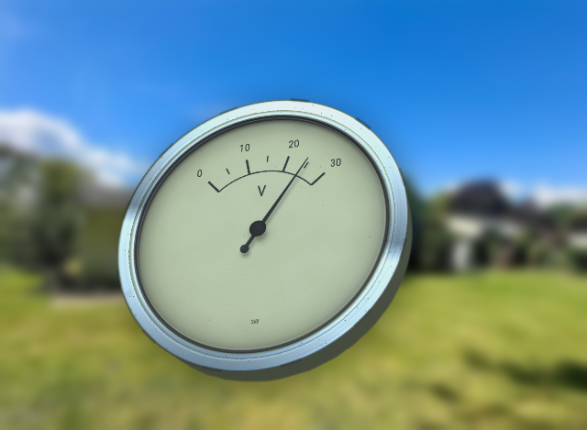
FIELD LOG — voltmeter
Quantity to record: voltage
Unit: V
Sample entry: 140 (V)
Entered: 25 (V)
